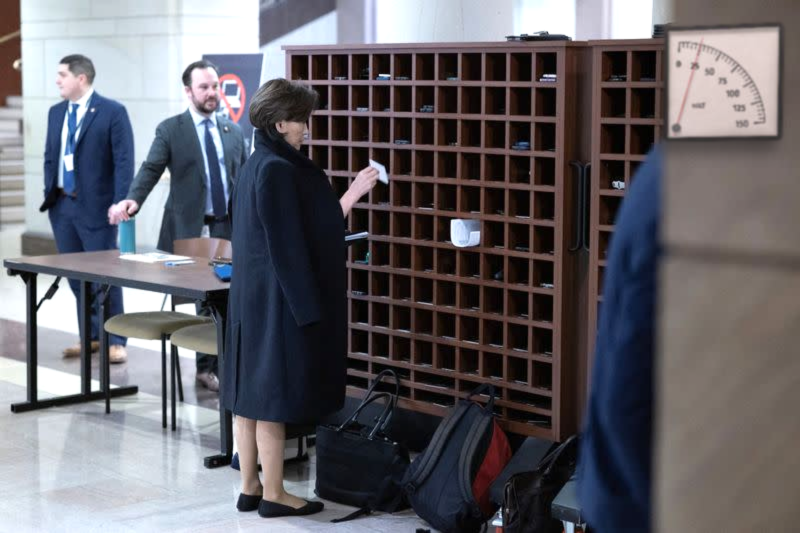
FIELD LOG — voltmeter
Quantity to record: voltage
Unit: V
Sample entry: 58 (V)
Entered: 25 (V)
